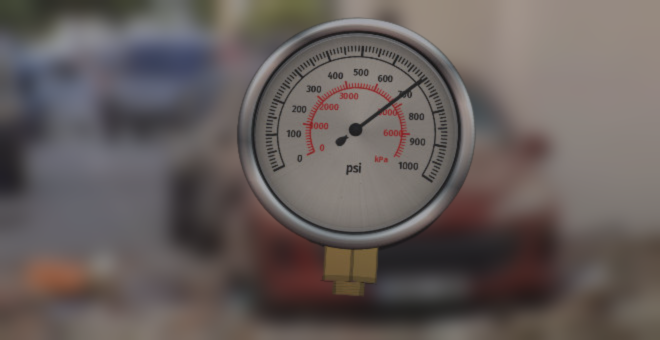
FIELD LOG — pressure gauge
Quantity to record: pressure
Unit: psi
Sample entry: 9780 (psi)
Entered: 700 (psi)
